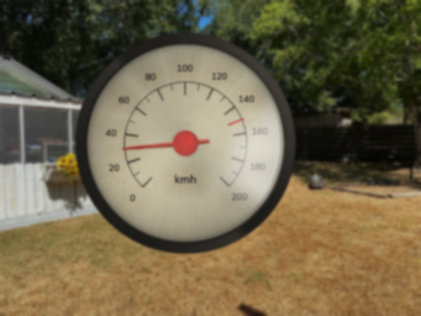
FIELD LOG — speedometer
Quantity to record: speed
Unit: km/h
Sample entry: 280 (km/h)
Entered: 30 (km/h)
